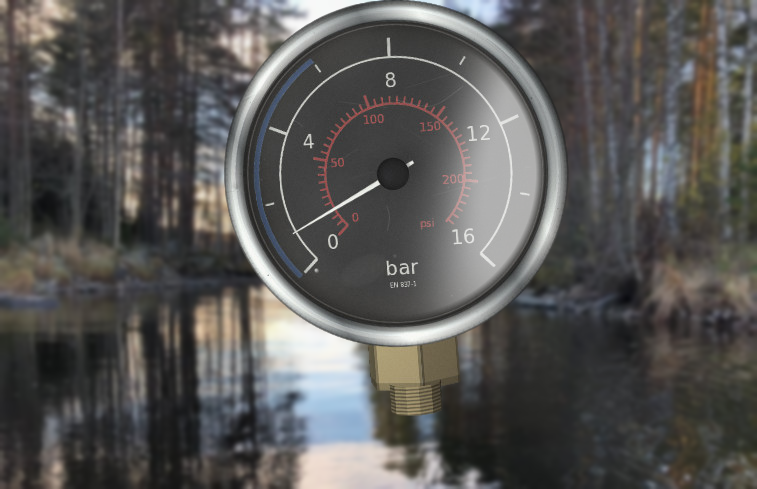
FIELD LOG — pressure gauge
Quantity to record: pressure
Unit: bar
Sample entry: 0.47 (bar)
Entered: 1 (bar)
